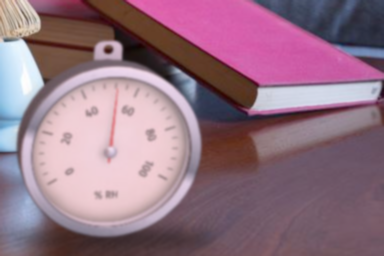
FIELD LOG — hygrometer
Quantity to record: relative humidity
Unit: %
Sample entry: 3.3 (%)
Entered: 52 (%)
